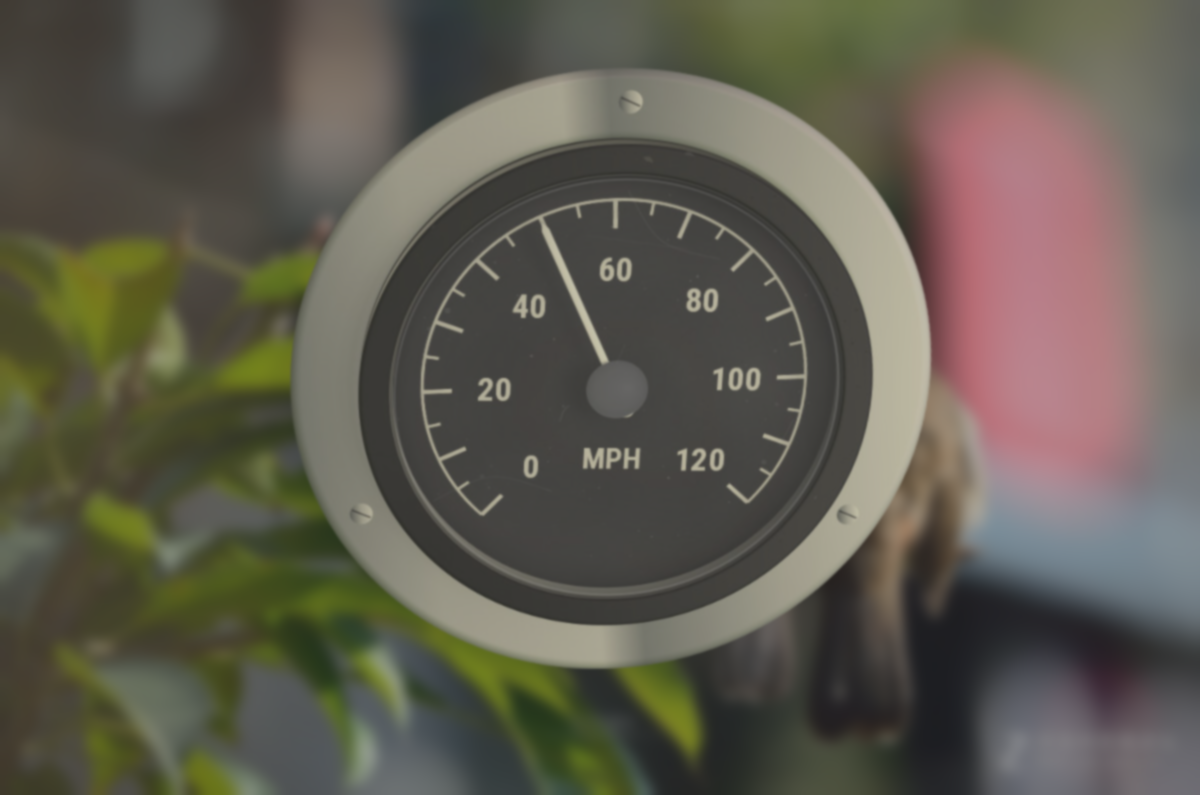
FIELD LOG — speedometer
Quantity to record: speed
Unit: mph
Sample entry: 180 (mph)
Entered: 50 (mph)
